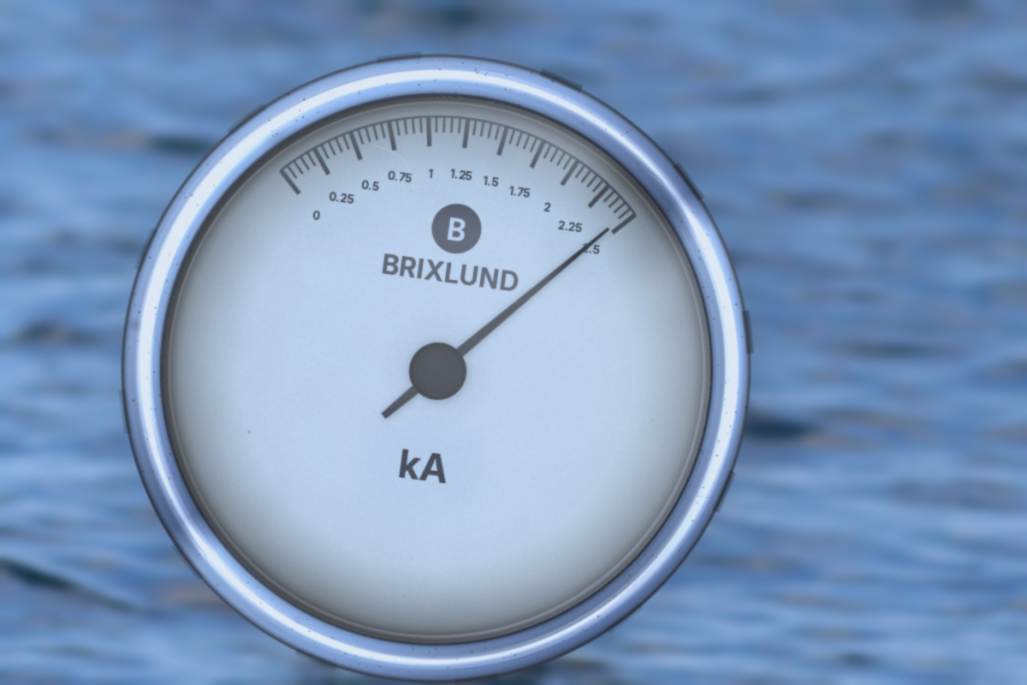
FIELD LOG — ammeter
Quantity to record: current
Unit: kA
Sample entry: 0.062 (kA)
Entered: 2.45 (kA)
